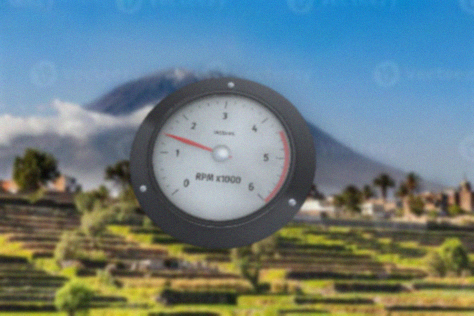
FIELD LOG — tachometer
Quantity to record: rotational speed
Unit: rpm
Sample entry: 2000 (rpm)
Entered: 1400 (rpm)
